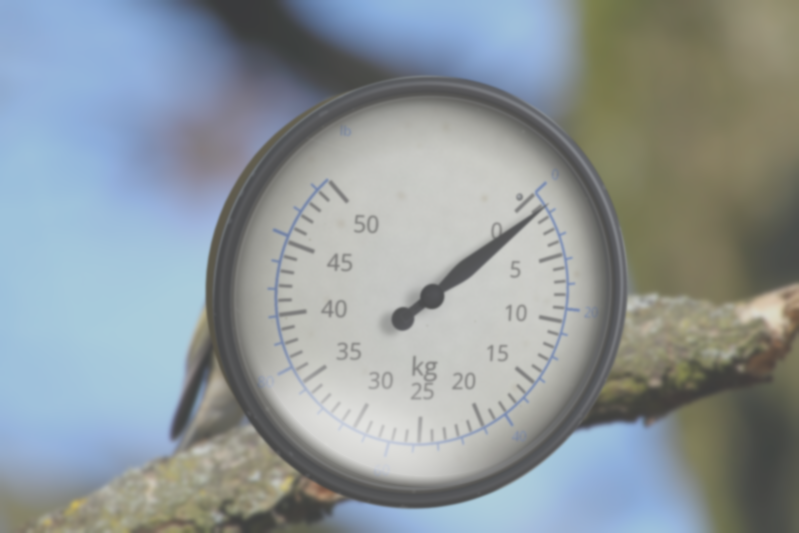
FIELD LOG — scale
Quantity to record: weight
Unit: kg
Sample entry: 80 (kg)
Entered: 1 (kg)
